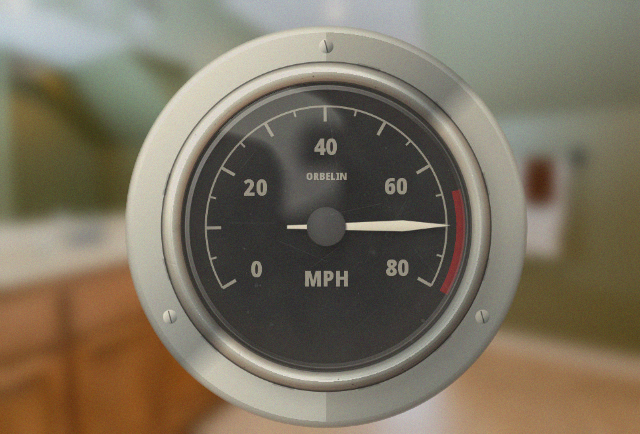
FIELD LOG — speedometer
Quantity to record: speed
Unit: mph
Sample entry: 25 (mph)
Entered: 70 (mph)
